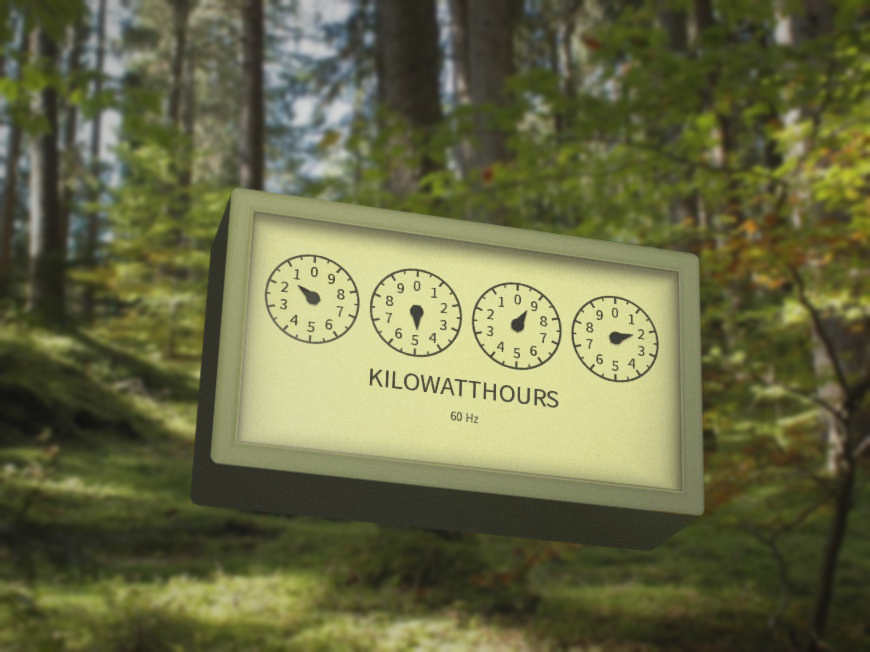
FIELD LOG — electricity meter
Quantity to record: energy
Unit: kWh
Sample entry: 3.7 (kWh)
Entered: 1492 (kWh)
